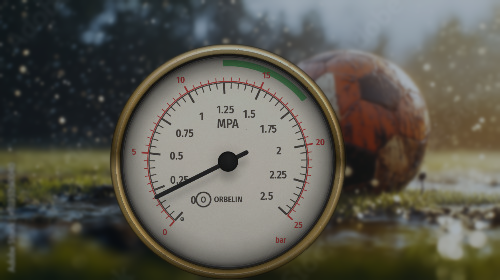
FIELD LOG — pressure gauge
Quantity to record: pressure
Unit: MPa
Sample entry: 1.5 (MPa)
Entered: 0.2 (MPa)
